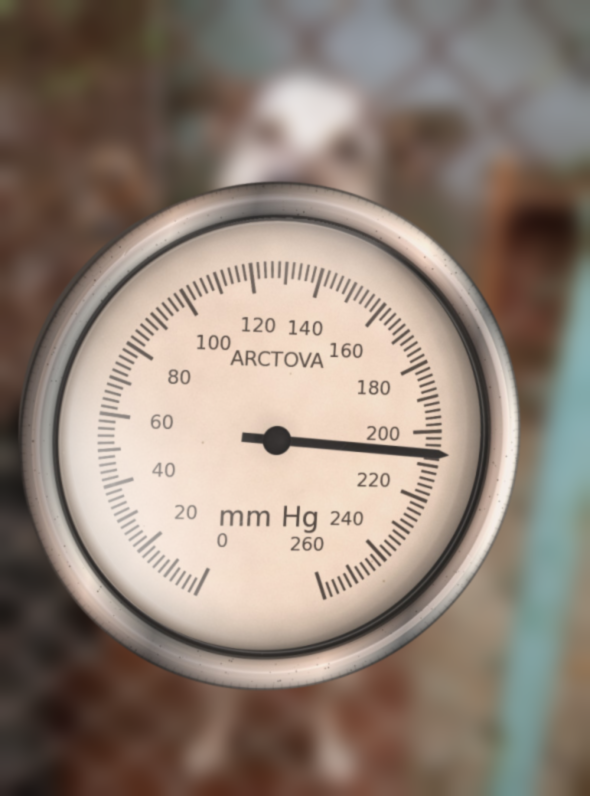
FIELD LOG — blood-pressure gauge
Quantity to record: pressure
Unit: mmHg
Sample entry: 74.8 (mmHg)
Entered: 206 (mmHg)
